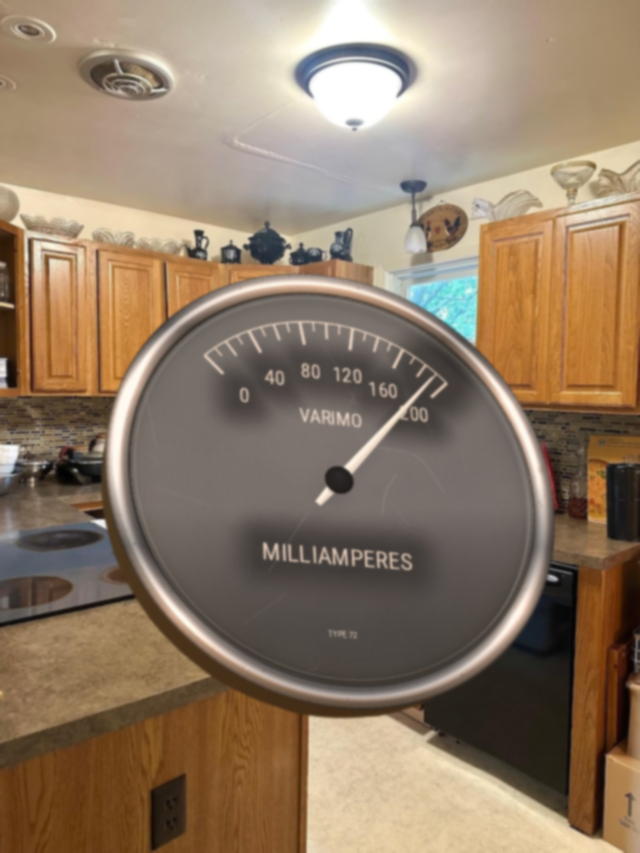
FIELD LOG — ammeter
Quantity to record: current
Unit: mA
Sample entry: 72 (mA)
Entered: 190 (mA)
